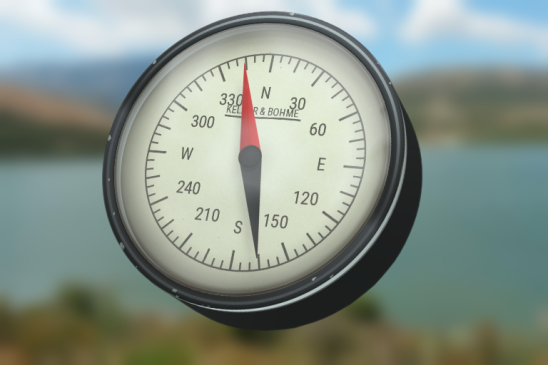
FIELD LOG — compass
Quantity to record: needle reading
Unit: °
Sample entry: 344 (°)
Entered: 345 (°)
